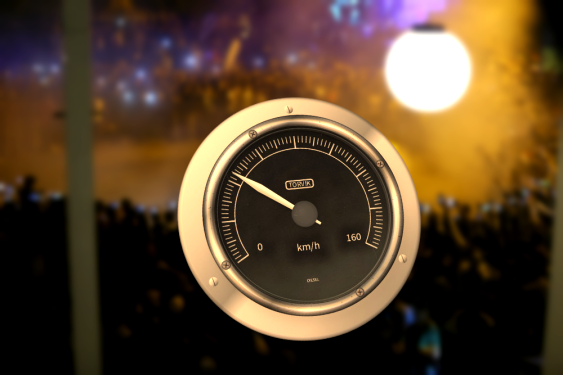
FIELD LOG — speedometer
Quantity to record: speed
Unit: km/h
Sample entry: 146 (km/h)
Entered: 44 (km/h)
